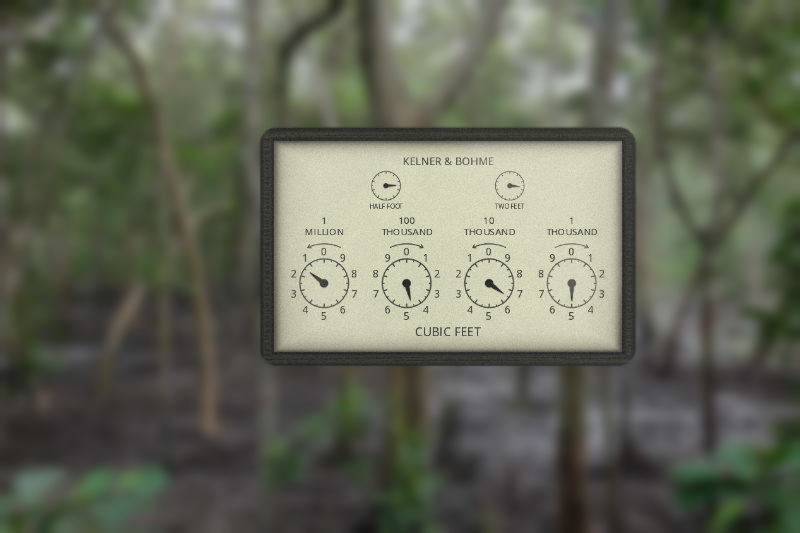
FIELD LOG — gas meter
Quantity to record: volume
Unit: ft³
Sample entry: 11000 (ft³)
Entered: 146500 (ft³)
